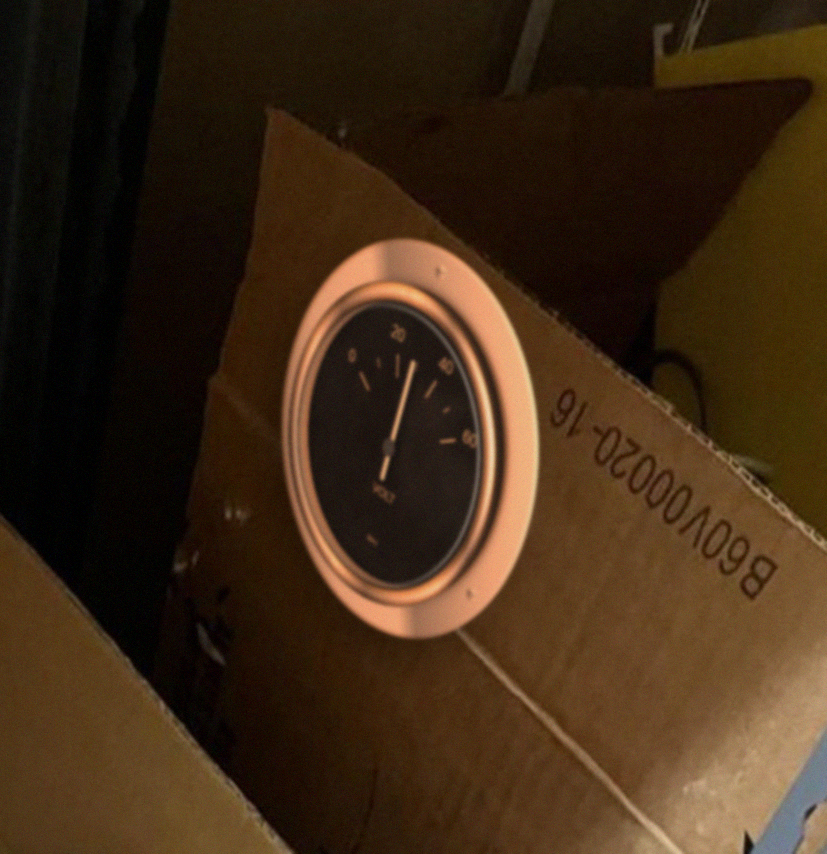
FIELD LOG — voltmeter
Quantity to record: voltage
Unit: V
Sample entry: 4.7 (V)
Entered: 30 (V)
